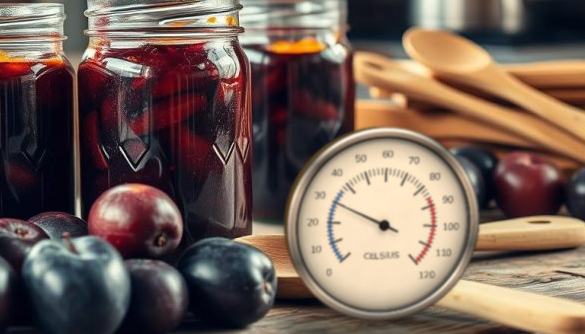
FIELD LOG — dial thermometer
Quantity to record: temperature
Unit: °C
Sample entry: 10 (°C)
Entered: 30 (°C)
